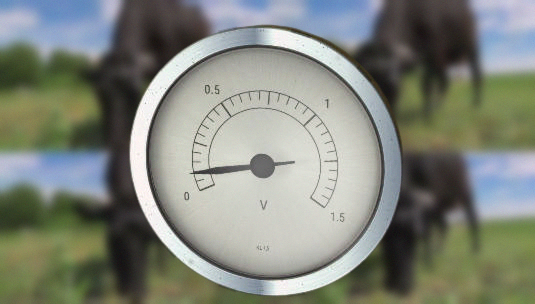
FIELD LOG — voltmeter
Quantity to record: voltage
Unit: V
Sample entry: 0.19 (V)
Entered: 0.1 (V)
